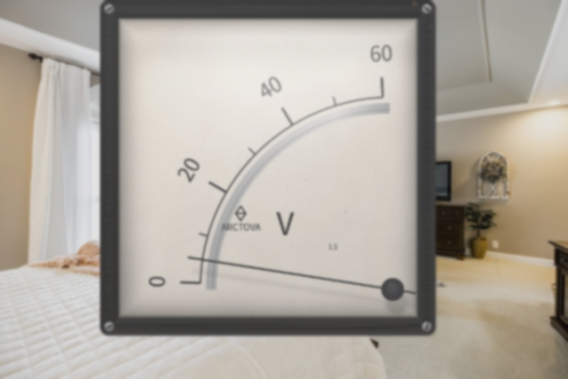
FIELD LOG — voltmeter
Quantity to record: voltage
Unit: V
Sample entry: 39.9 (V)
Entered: 5 (V)
